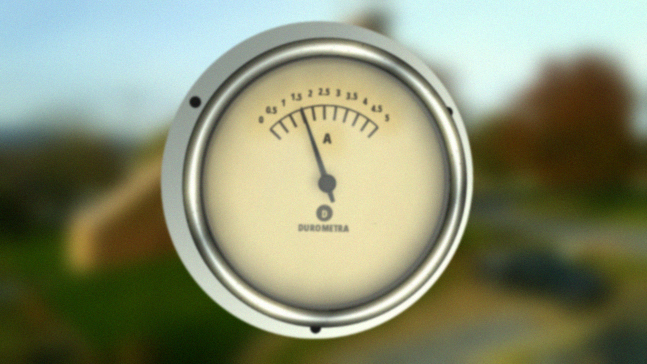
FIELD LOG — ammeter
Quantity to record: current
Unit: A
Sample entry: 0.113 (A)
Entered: 1.5 (A)
